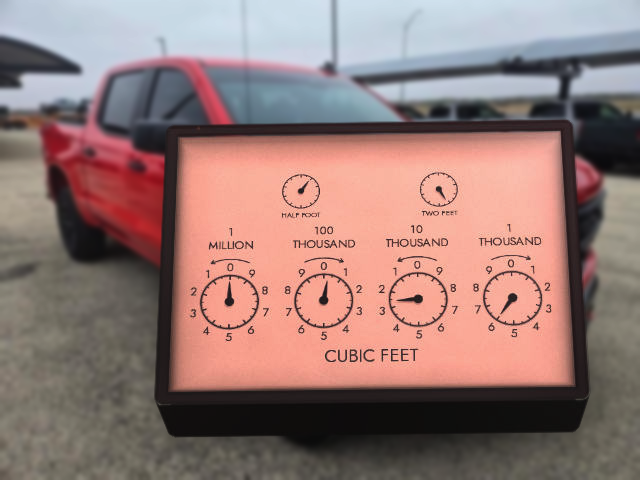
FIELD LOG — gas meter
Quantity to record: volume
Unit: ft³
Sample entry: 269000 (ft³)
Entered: 2600 (ft³)
